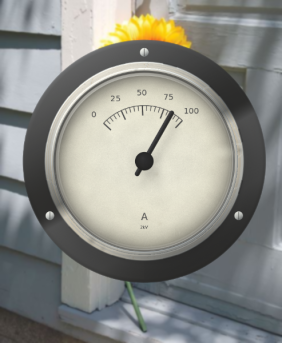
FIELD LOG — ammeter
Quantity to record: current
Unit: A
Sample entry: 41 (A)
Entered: 85 (A)
